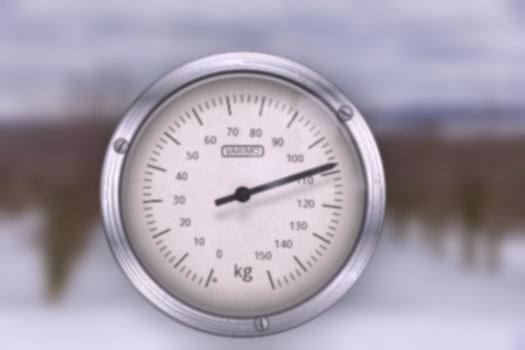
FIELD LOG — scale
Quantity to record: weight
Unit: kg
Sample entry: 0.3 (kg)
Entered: 108 (kg)
